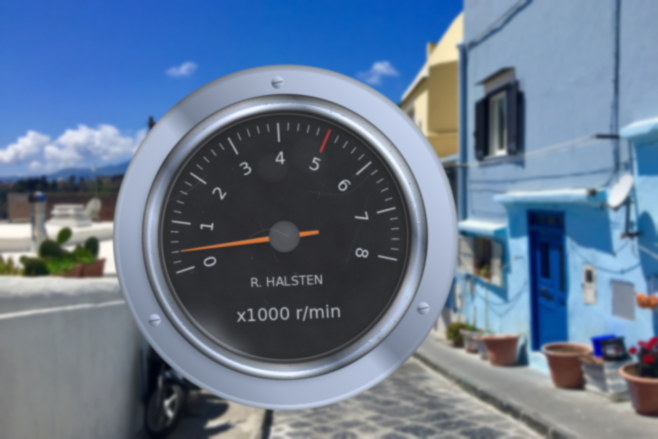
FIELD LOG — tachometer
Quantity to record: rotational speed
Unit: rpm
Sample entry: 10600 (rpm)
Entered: 400 (rpm)
